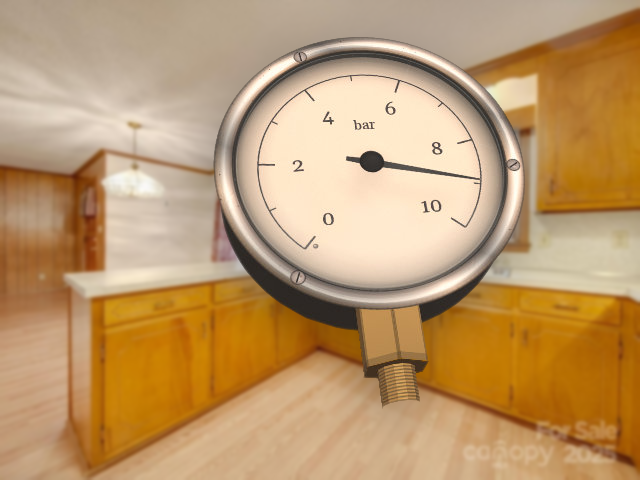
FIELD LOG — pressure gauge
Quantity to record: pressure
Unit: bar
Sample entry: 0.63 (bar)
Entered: 9 (bar)
